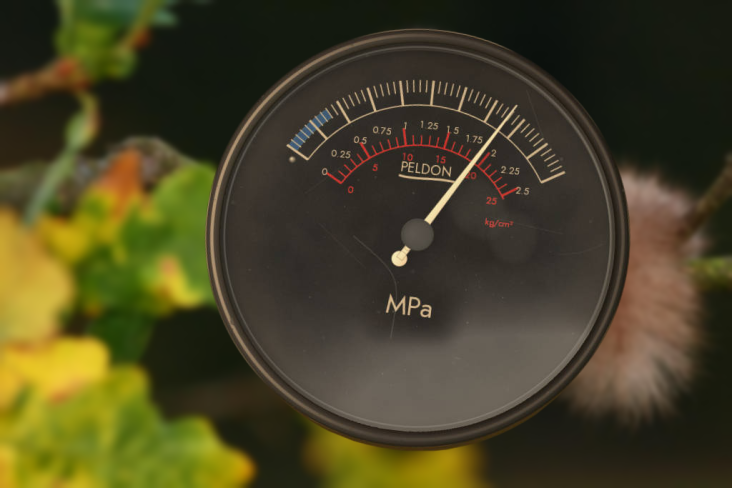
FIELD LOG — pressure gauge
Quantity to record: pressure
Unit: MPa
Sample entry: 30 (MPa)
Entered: 1.9 (MPa)
